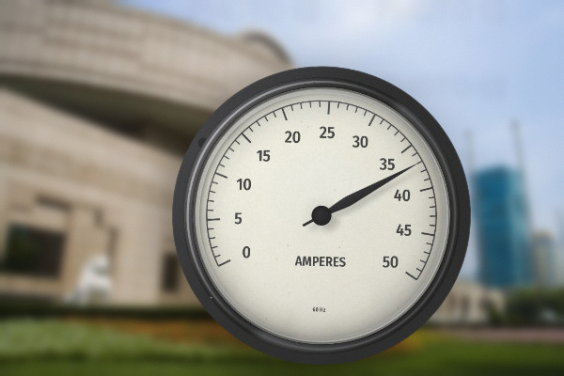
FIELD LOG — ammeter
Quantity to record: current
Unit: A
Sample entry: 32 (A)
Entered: 37 (A)
